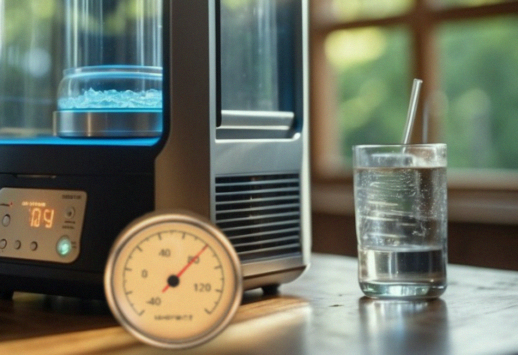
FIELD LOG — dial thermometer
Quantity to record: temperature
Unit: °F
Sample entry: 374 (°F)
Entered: 80 (°F)
